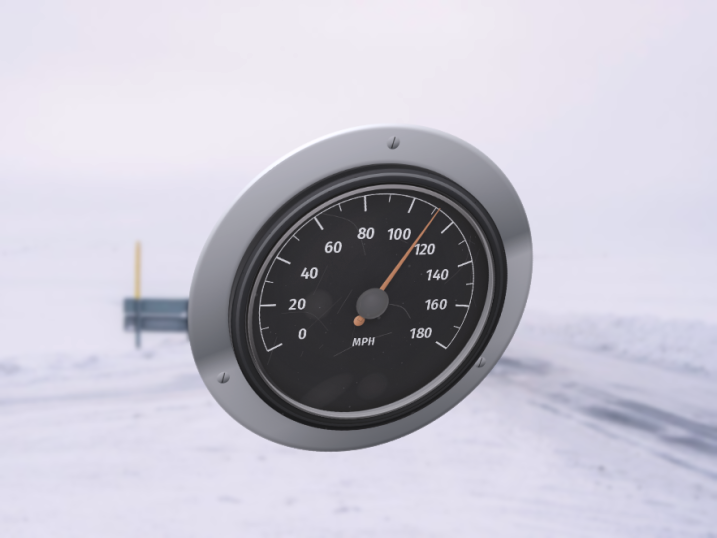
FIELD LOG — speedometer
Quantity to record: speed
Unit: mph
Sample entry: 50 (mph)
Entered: 110 (mph)
